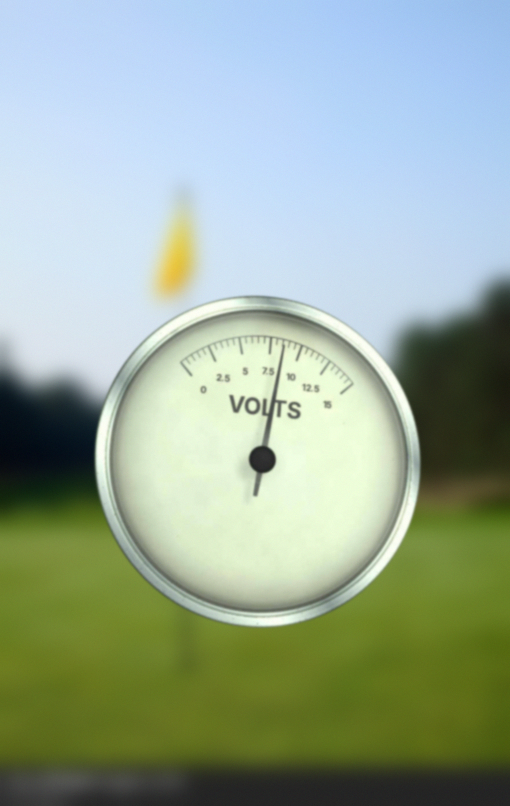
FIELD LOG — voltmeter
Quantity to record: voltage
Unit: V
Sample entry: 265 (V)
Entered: 8.5 (V)
